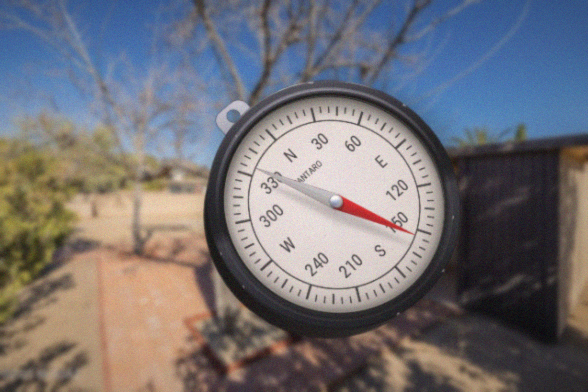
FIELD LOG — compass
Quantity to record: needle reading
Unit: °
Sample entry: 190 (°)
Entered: 155 (°)
